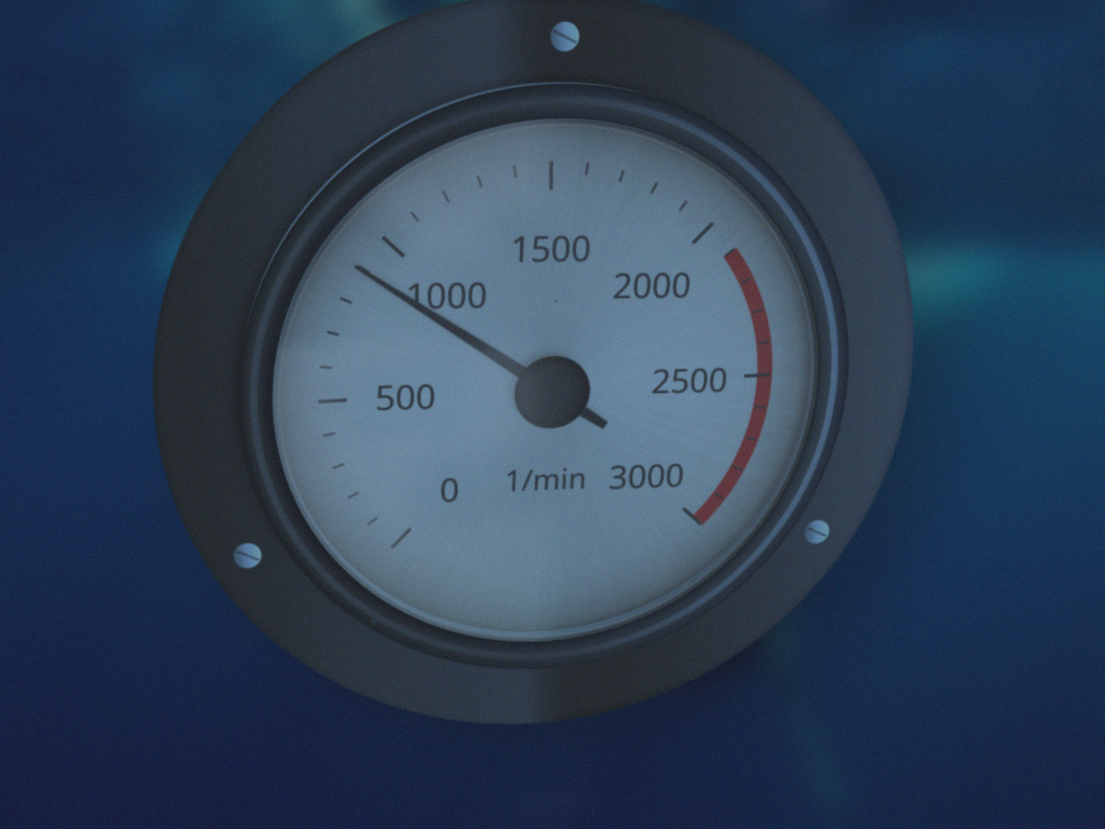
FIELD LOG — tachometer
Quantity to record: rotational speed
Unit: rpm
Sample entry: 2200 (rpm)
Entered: 900 (rpm)
